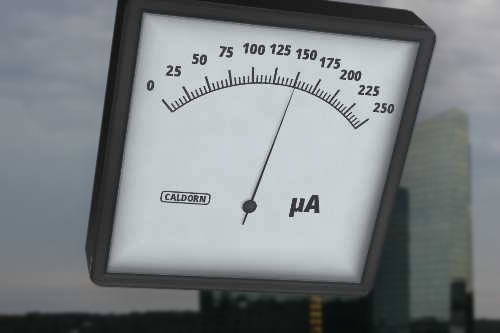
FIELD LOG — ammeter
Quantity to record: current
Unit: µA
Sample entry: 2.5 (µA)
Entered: 150 (µA)
